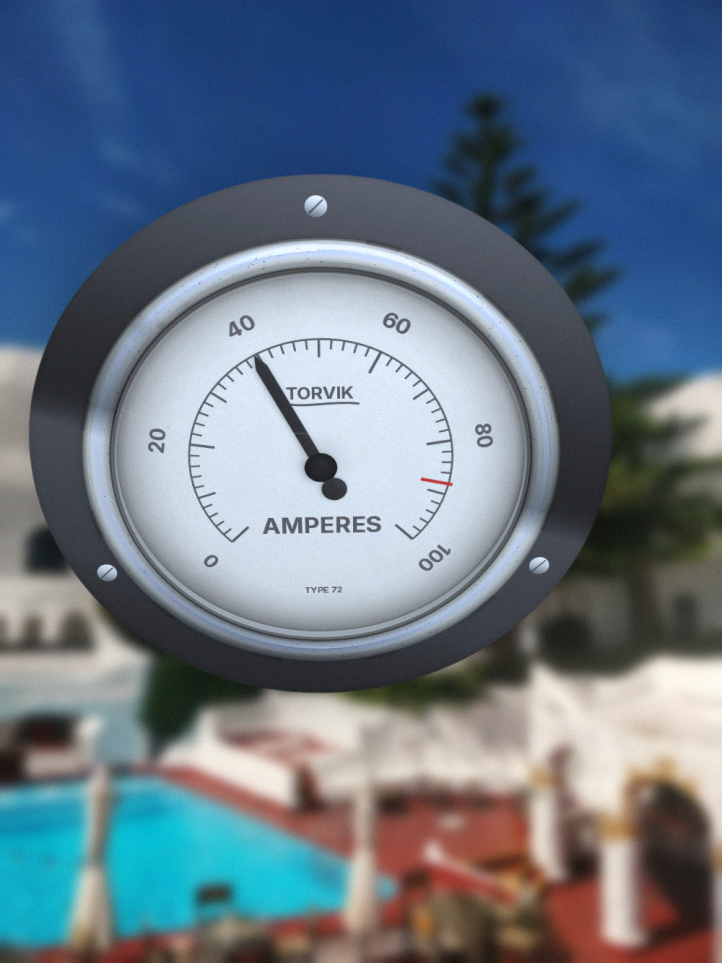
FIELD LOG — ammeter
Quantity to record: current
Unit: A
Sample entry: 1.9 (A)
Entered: 40 (A)
